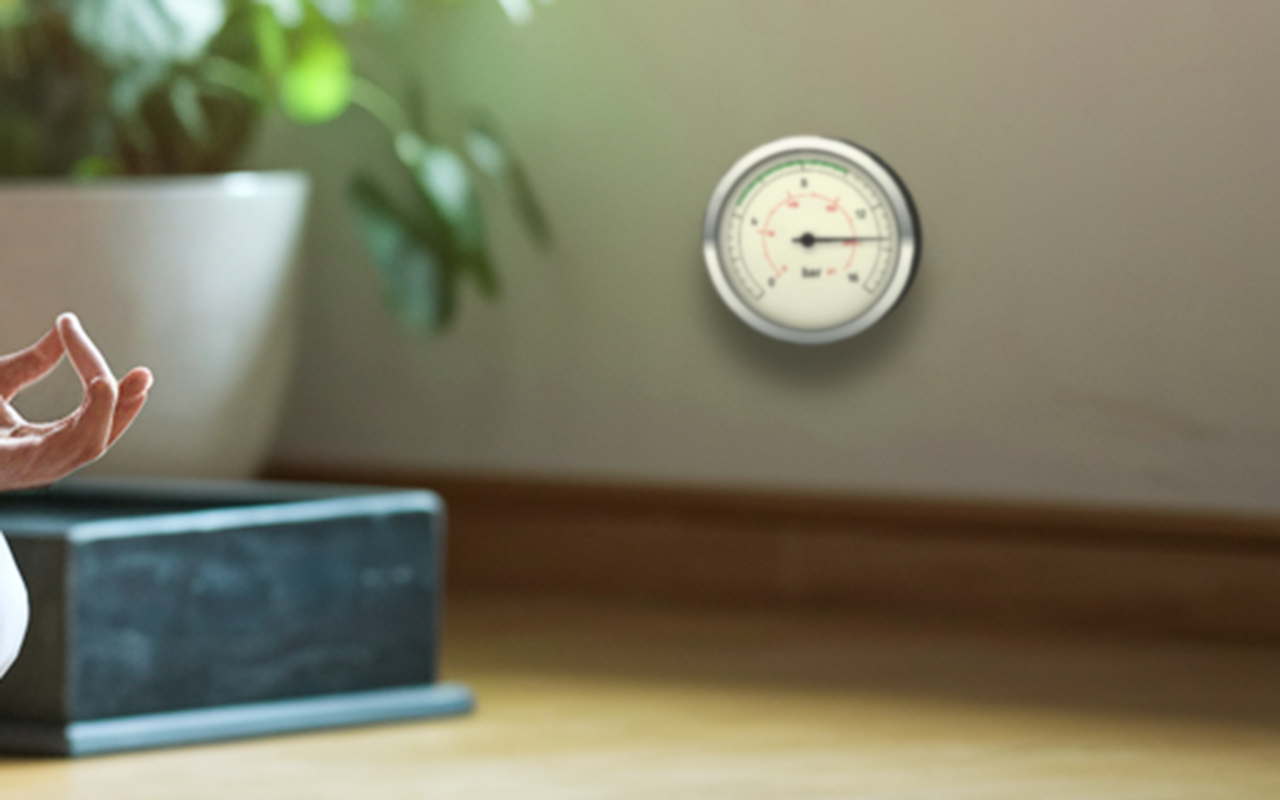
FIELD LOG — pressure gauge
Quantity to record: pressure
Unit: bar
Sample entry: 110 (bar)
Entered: 13.5 (bar)
